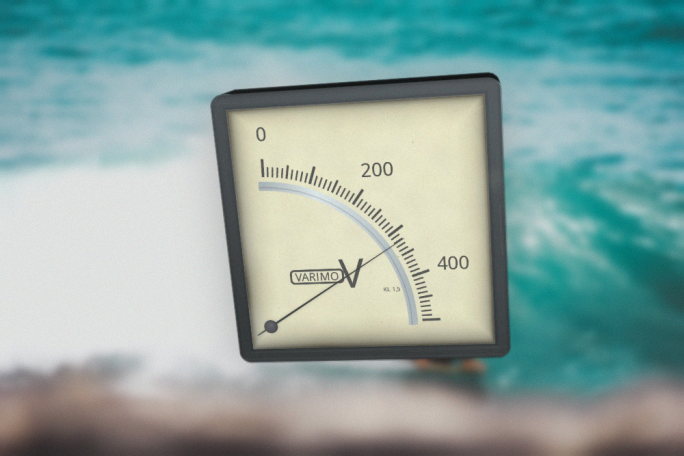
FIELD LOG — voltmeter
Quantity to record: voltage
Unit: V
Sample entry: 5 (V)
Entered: 320 (V)
